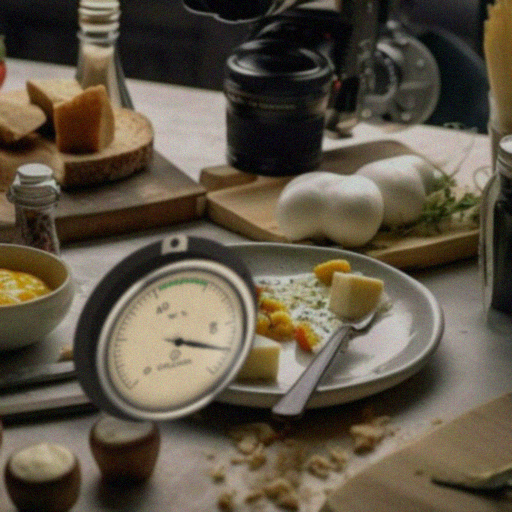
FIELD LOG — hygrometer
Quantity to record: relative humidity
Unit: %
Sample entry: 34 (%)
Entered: 90 (%)
